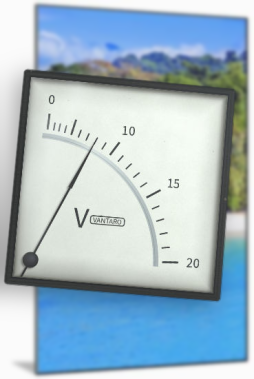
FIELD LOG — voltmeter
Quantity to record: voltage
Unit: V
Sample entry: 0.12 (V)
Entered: 8 (V)
